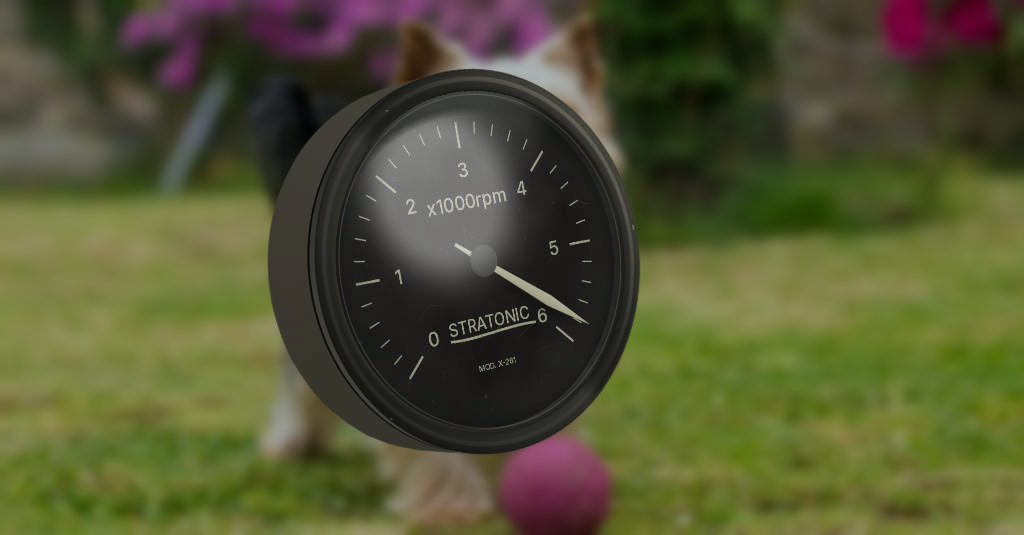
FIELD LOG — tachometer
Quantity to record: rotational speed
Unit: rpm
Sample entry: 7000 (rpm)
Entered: 5800 (rpm)
